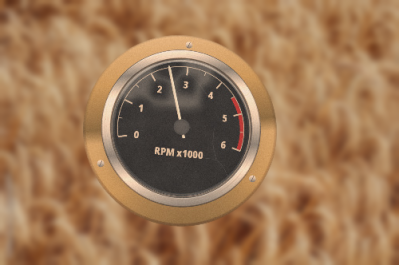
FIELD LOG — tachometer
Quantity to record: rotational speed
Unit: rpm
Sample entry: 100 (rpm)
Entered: 2500 (rpm)
